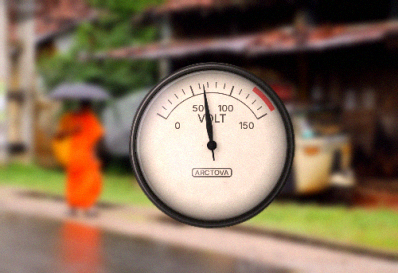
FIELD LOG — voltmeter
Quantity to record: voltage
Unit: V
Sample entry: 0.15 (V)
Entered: 65 (V)
